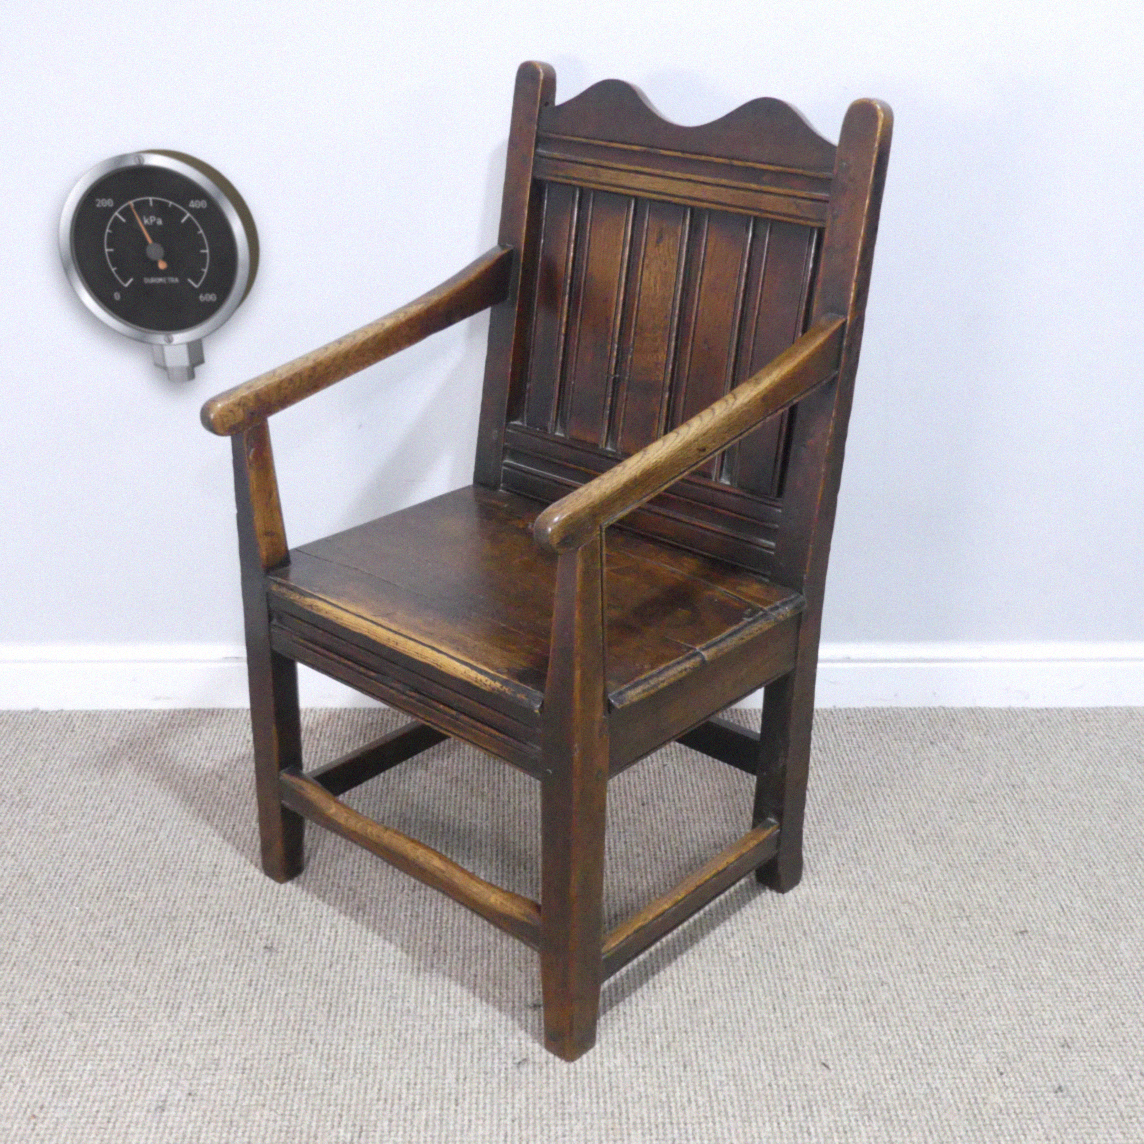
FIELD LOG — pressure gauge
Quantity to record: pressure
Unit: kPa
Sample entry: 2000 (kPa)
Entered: 250 (kPa)
